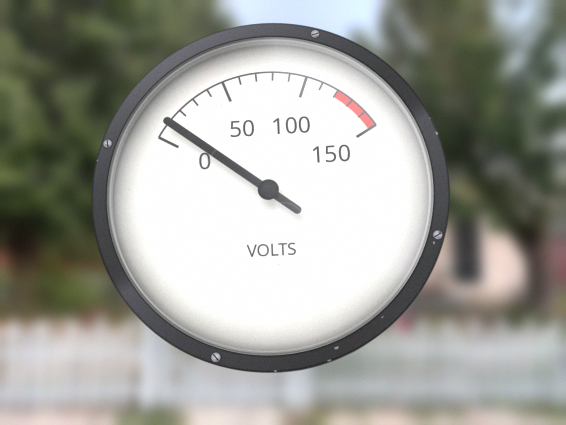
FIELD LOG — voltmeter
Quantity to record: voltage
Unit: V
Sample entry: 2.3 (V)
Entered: 10 (V)
